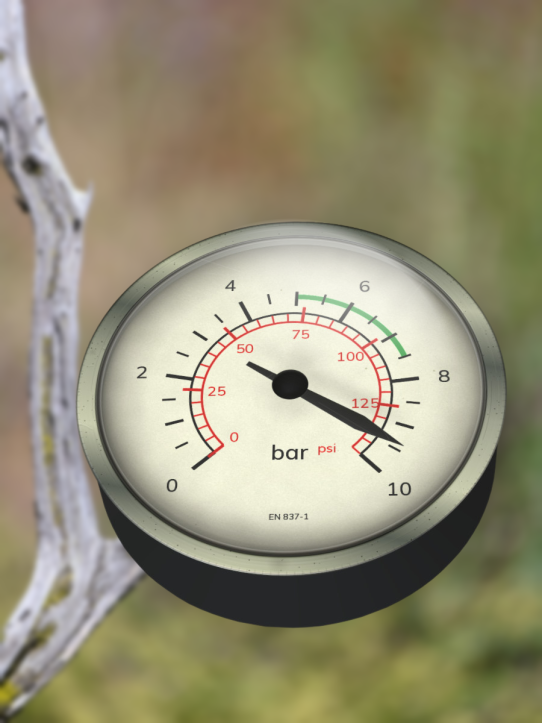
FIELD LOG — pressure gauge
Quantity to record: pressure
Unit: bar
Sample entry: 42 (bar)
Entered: 9.5 (bar)
